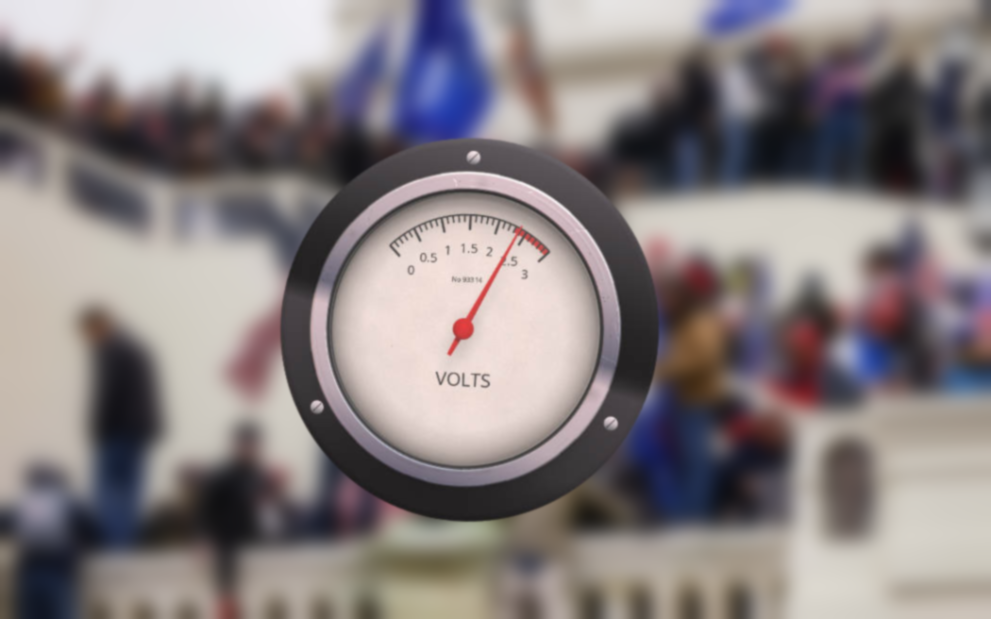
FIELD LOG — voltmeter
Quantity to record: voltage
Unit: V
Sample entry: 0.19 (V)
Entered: 2.4 (V)
